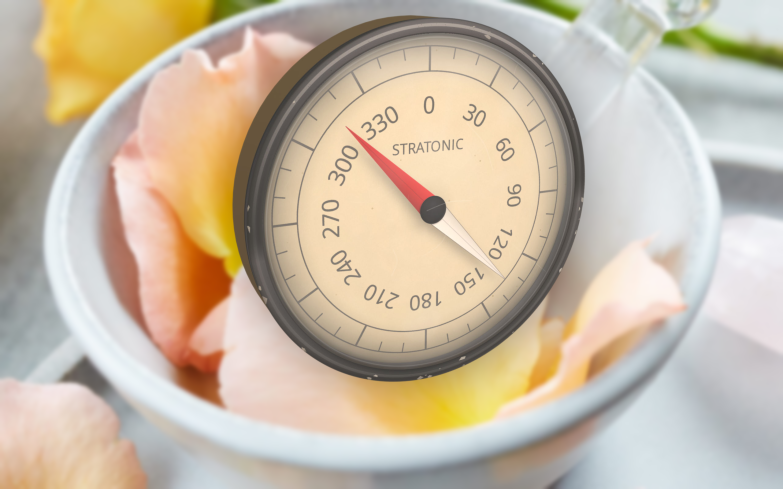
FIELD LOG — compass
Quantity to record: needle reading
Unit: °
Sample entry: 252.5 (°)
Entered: 315 (°)
